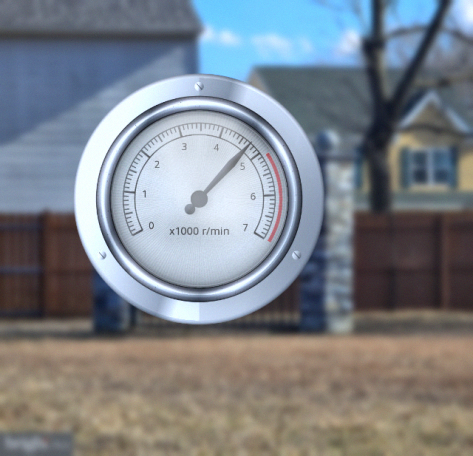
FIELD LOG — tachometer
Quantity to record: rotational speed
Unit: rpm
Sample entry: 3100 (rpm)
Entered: 4700 (rpm)
